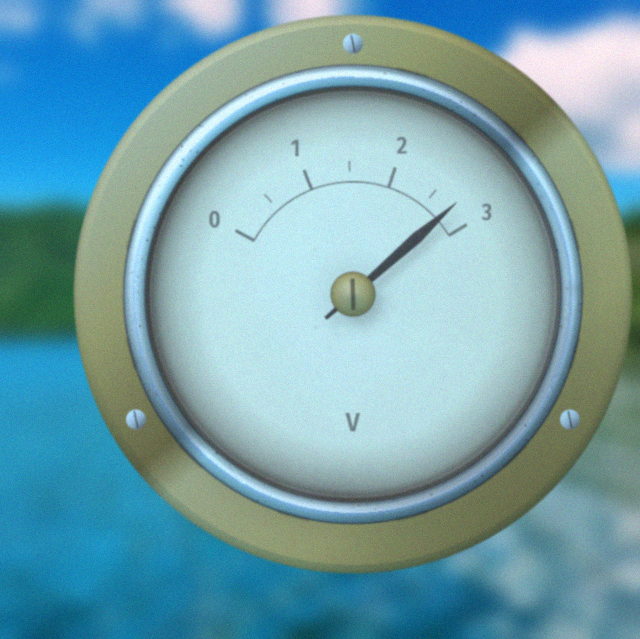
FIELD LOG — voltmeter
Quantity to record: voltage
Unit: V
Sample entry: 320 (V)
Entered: 2.75 (V)
